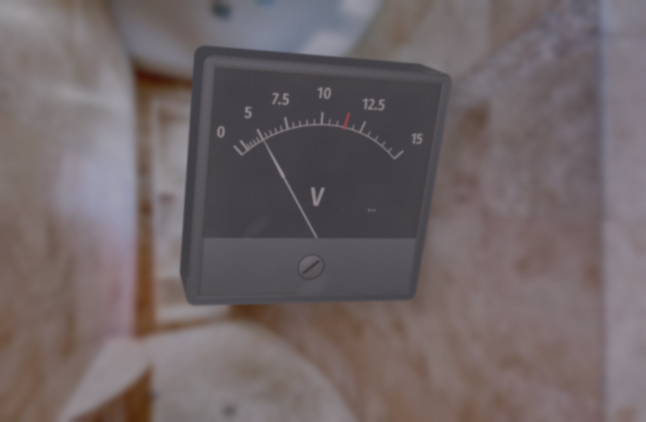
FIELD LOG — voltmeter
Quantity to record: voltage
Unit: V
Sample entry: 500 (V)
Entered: 5 (V)
